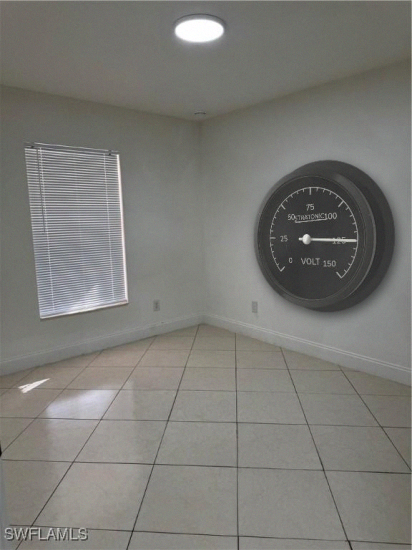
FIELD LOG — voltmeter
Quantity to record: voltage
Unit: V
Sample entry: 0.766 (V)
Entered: 125 (V)
